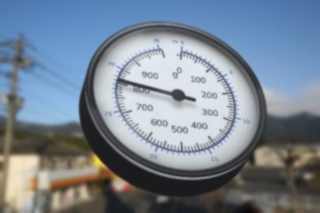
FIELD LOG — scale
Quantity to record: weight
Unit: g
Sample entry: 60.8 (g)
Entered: 800 (g)
